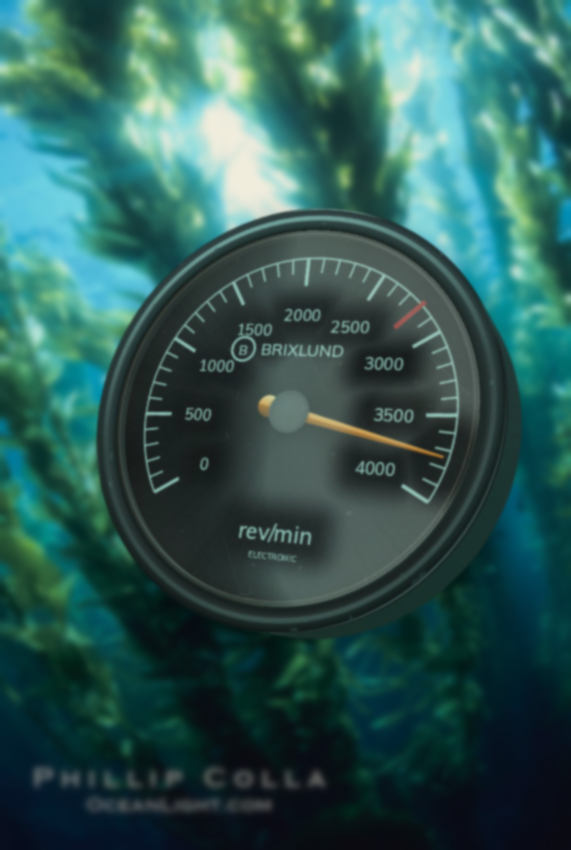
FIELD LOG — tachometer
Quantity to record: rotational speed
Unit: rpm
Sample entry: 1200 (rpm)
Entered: 3750 (rpm)
